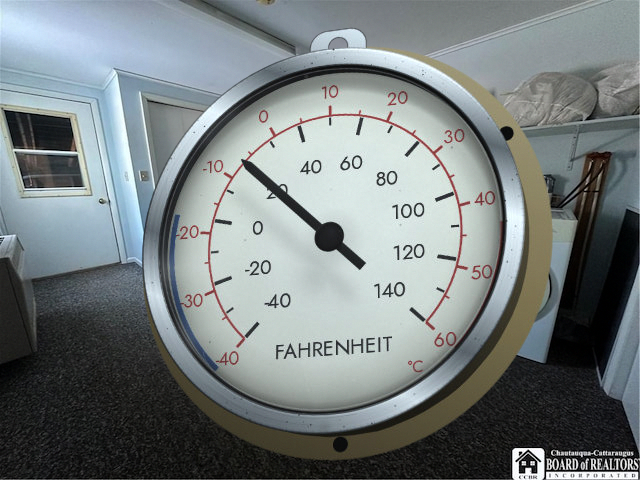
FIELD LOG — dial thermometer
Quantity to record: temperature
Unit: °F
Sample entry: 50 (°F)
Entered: 20 (°F)
